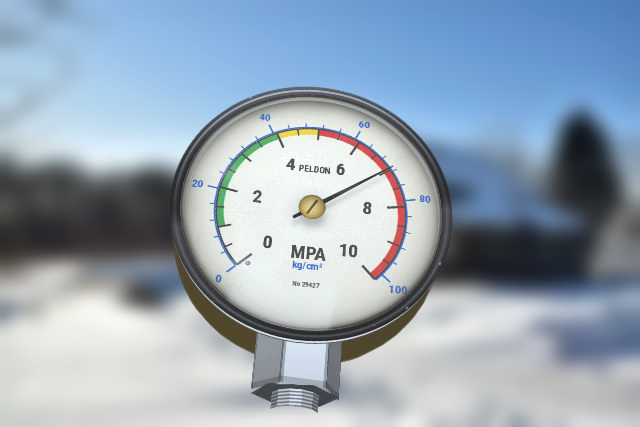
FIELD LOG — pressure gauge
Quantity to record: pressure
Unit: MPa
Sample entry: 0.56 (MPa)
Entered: 7 (MPa)
